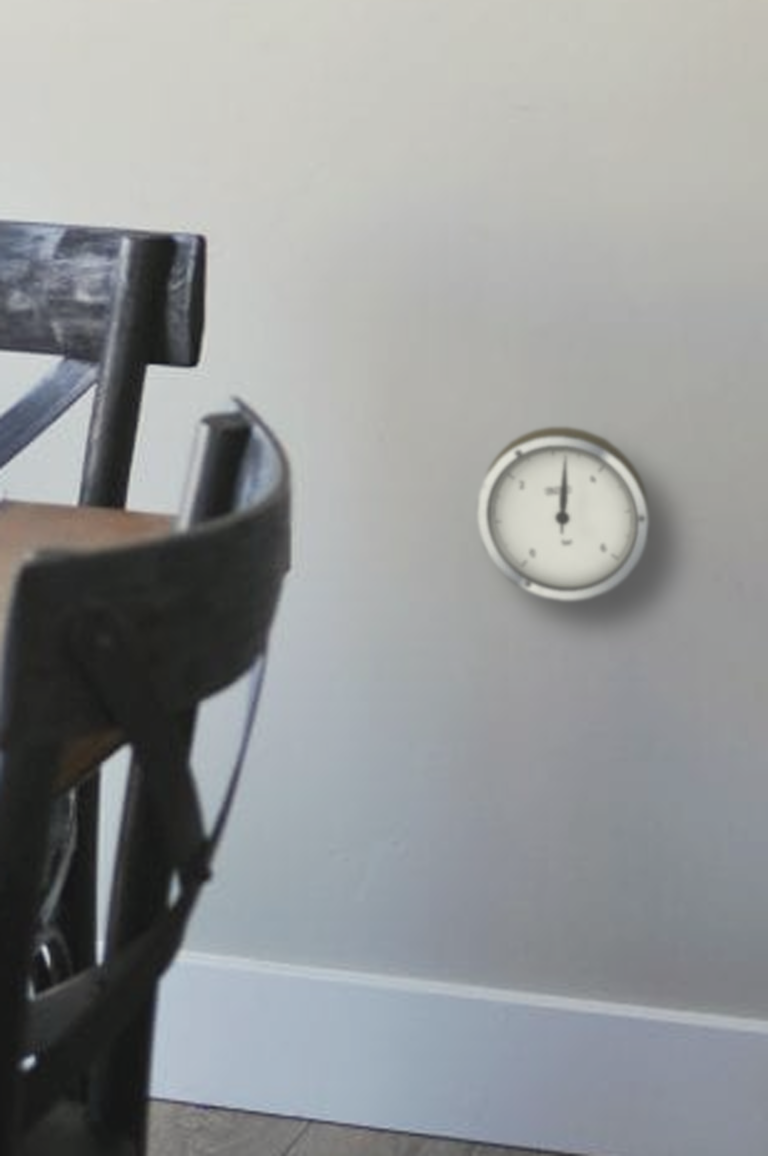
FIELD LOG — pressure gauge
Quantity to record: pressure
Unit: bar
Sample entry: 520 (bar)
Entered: 3.25 (bar)
